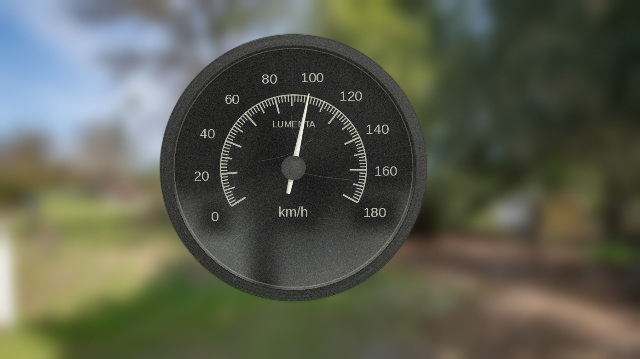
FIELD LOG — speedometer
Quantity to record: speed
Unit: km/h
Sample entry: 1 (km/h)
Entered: 100 (km/h)
